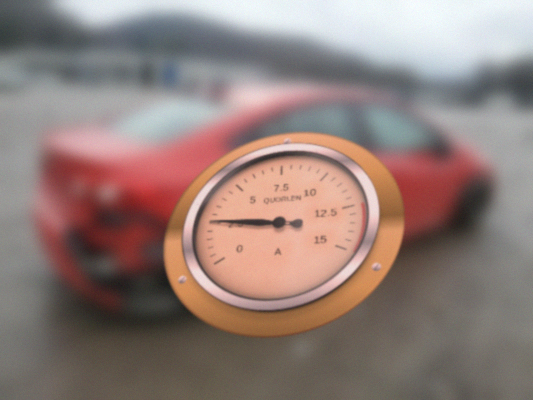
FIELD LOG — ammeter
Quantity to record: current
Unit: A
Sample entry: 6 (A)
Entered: 2.5 (A)
